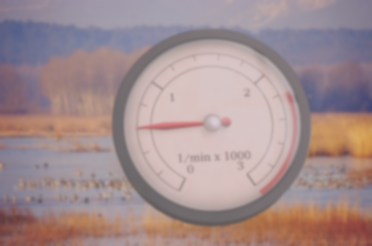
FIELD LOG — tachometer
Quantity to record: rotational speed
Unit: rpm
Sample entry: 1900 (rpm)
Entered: 600 (rpm)
